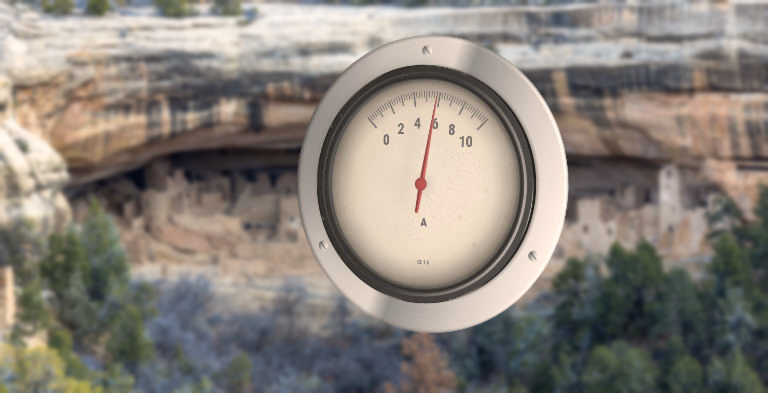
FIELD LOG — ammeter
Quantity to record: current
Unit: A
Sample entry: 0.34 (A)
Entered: 6 (A)
